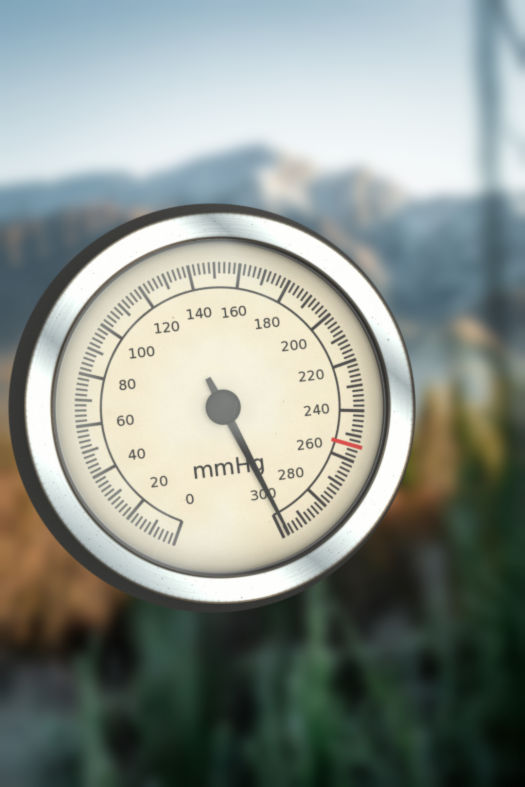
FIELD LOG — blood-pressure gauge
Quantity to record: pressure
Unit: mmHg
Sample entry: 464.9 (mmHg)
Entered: 298 (mmHg)
